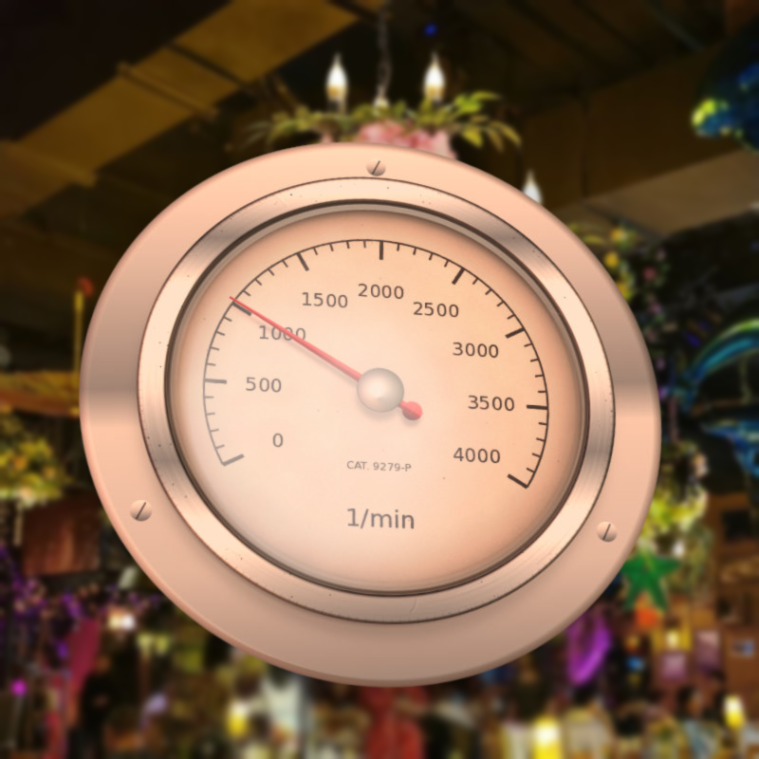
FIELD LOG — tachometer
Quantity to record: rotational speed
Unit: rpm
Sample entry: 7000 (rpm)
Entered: 1000 (rpm)
